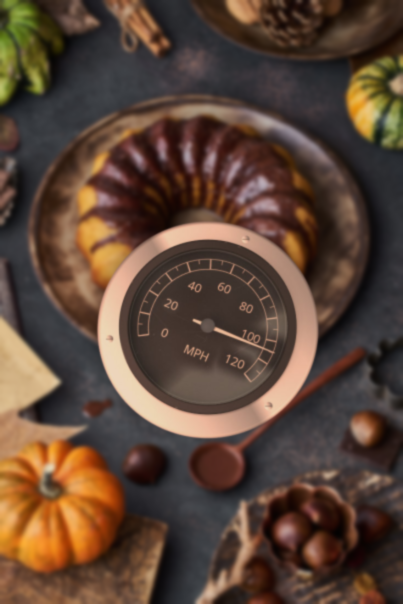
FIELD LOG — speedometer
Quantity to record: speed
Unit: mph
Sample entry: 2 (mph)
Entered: 105 (mph)
